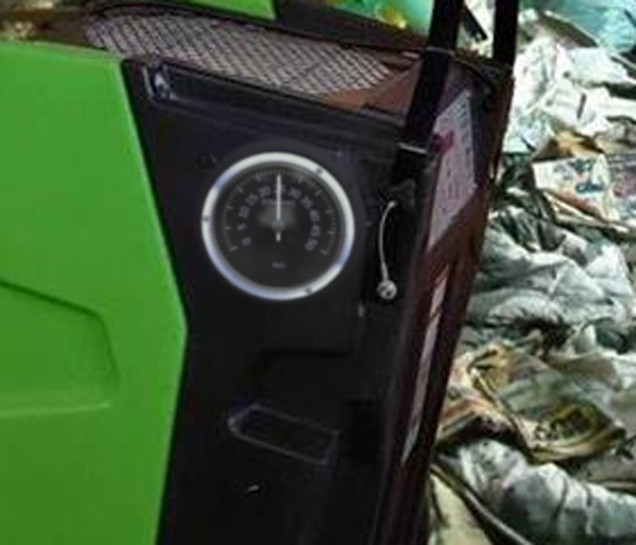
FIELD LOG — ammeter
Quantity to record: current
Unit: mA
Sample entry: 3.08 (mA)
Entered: 25 (mA)
